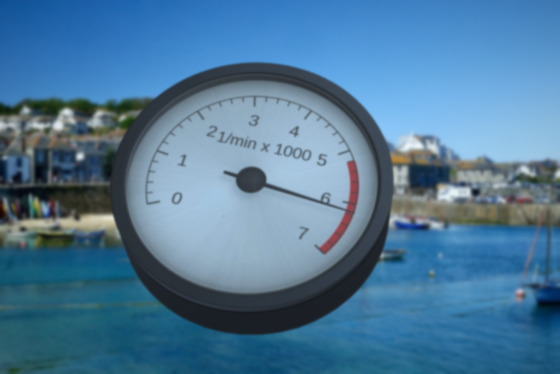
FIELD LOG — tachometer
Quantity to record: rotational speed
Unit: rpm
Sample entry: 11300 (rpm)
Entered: 6200 (rpm)
